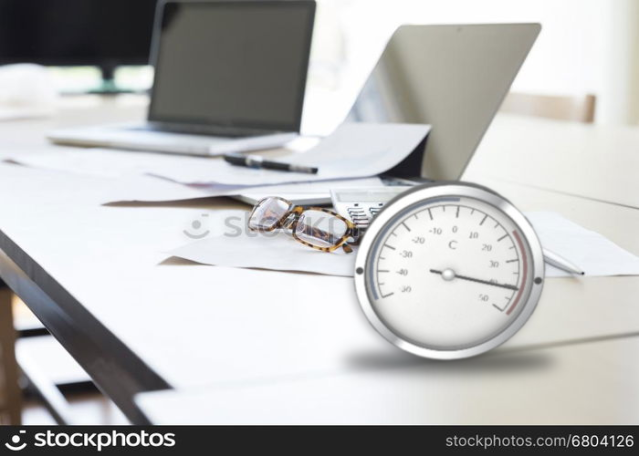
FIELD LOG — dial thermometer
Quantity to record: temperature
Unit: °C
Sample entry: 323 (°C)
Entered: 40 (°C)
